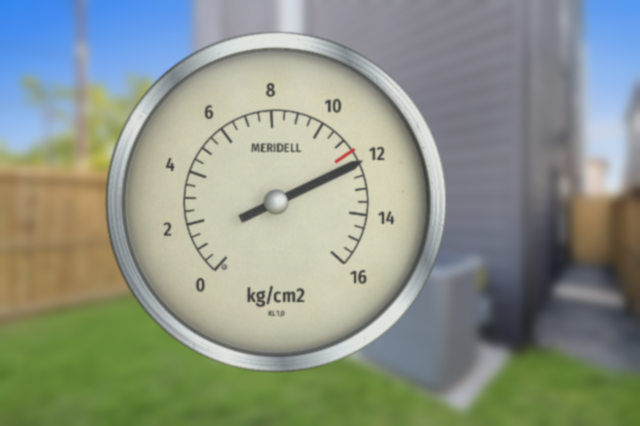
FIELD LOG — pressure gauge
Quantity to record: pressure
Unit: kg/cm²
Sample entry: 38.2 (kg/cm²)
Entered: 12 (kg/cm²)
